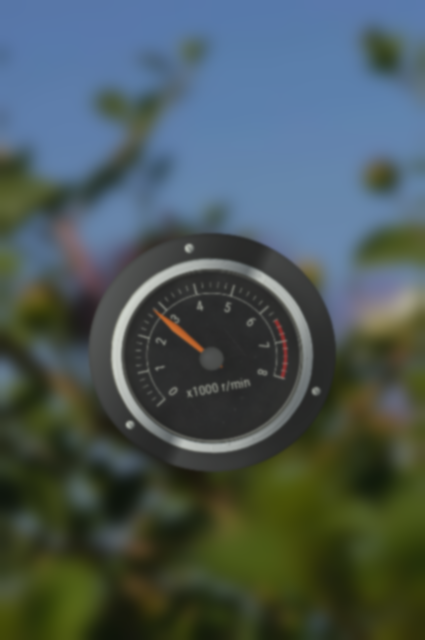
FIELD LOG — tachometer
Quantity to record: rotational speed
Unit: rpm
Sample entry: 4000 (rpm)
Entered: 2800 (rpm)
